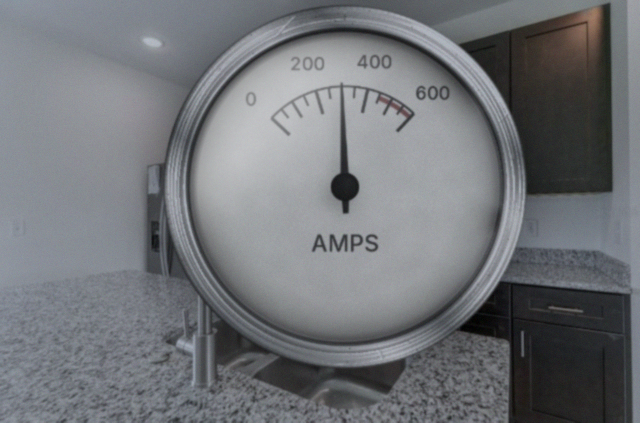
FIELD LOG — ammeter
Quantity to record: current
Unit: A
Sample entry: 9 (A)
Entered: 300 (A)
